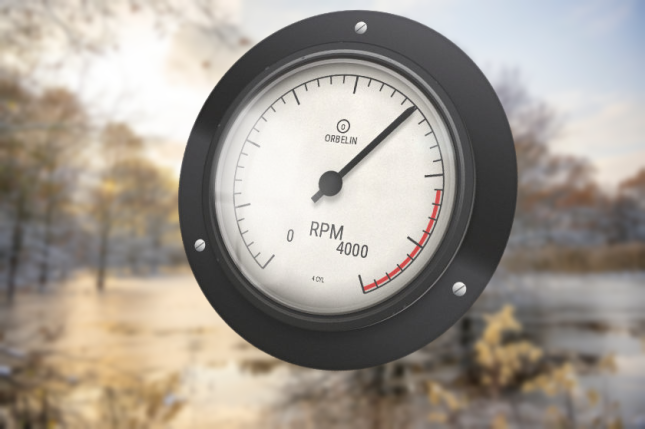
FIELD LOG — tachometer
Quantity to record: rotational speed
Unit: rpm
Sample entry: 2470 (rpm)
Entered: 2500 (rpm)
